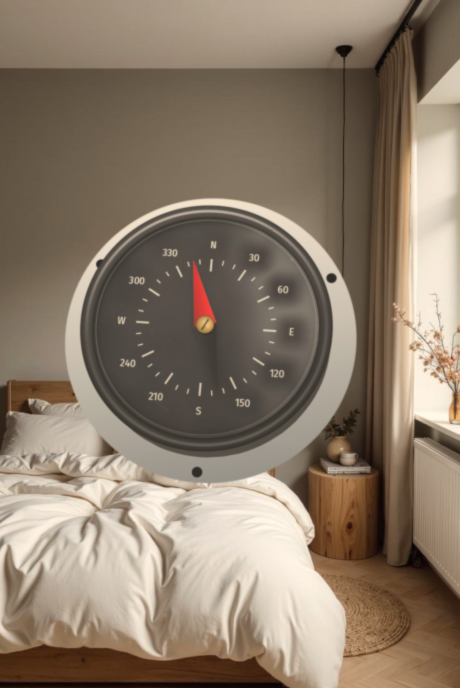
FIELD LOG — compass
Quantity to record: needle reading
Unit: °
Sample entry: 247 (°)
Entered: 345 (°)
